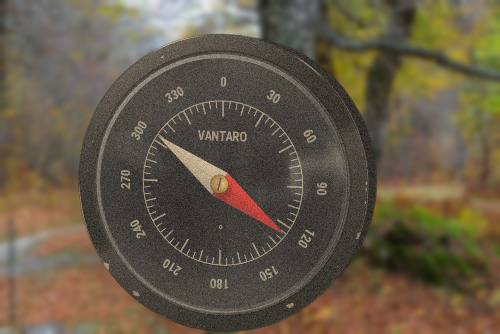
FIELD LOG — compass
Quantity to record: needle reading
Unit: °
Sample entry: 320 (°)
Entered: 125 (°)
